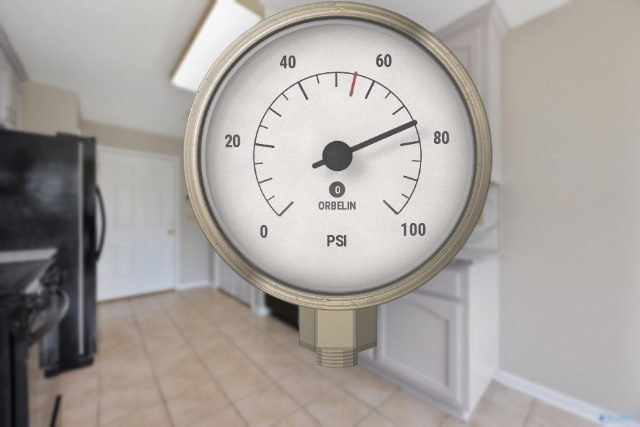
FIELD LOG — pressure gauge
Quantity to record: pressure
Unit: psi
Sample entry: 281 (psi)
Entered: 75 (psi)
